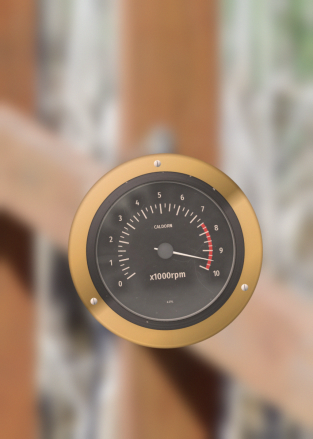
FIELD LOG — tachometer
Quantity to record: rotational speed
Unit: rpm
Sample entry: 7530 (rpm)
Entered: 9500 (rpm)
